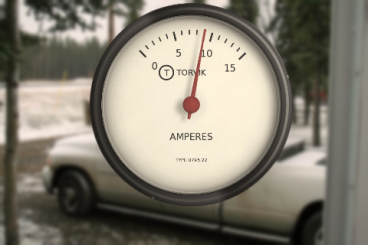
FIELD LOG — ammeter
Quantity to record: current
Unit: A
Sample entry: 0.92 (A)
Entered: 9 (A)
